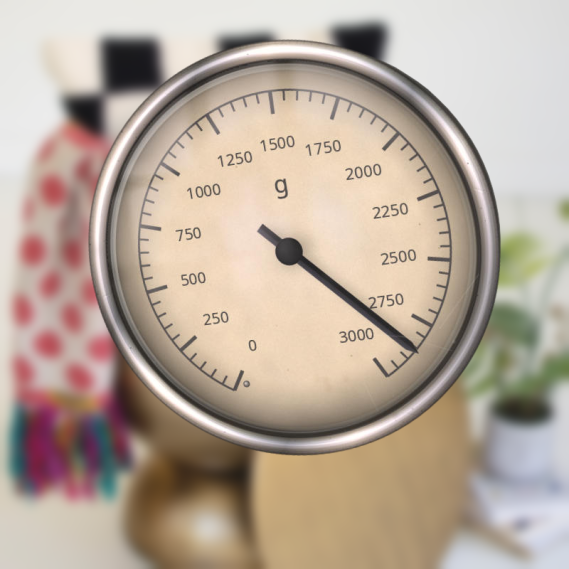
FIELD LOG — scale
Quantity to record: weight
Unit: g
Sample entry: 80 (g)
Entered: 2850 (g)
